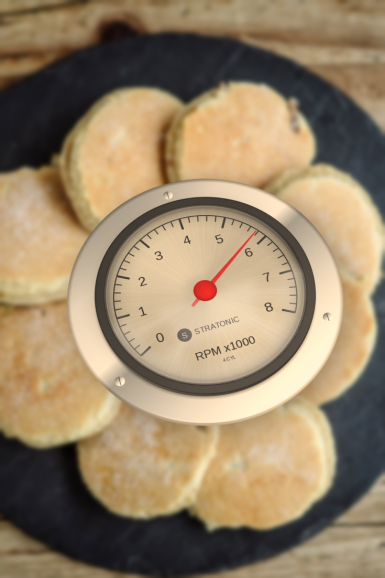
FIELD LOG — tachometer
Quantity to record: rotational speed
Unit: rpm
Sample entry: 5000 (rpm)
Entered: 5800 (rpm)
